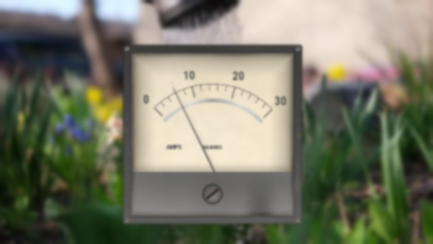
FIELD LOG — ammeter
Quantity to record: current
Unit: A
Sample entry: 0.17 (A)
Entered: 6 (A)
